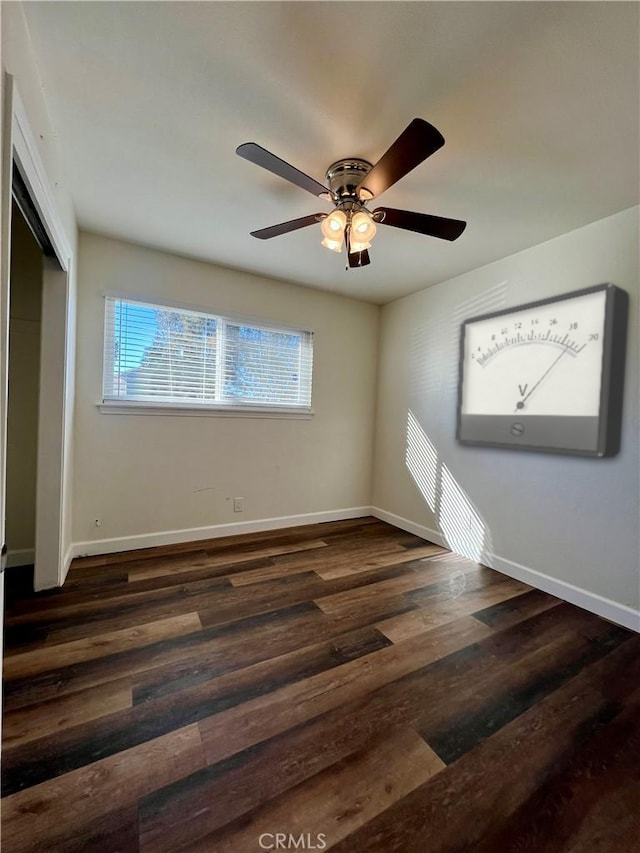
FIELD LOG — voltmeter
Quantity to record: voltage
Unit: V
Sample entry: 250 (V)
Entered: 19 (V)
